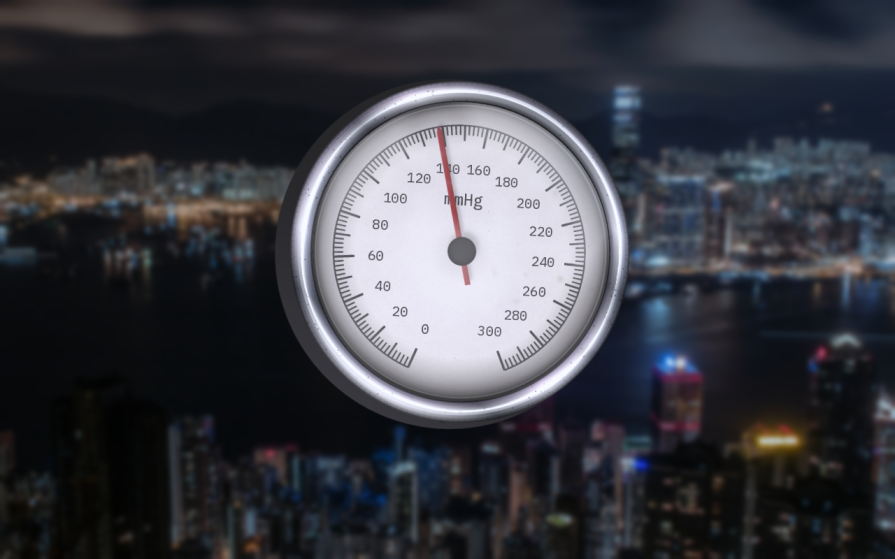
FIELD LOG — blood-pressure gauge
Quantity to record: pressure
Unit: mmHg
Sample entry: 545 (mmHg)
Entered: 138 (mmHg)
